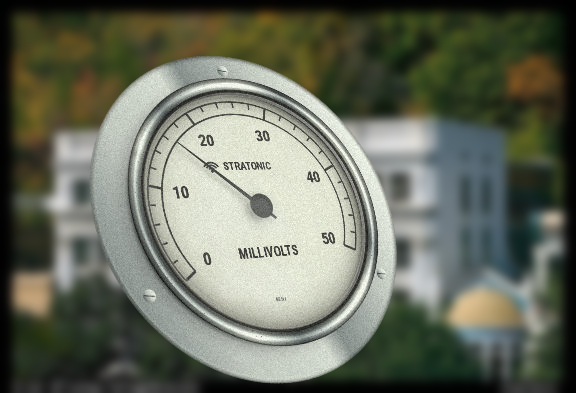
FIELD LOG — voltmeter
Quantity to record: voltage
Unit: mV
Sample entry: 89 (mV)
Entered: 16 (mV)
